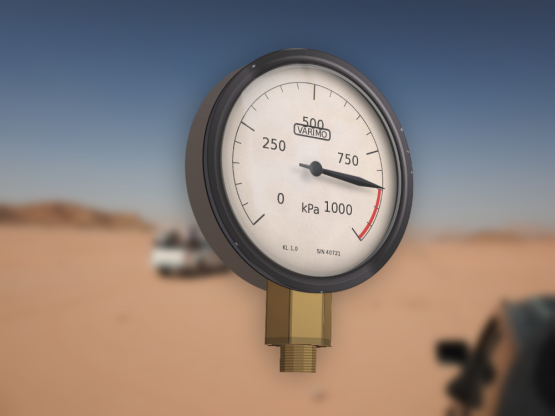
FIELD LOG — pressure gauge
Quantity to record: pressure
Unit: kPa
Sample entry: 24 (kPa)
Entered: 850 (kPa)
